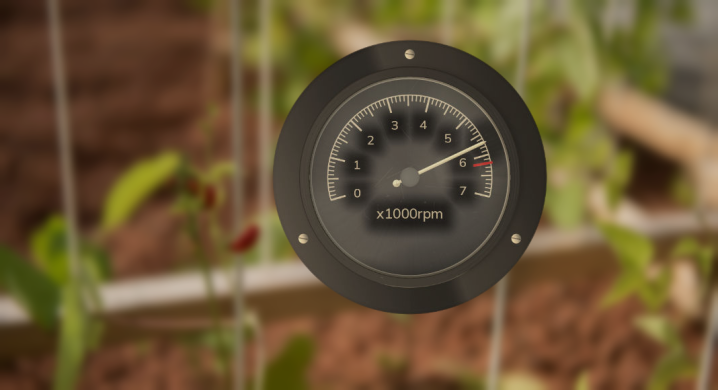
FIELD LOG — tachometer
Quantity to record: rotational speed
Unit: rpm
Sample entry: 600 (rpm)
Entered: 5700 (rpm)
